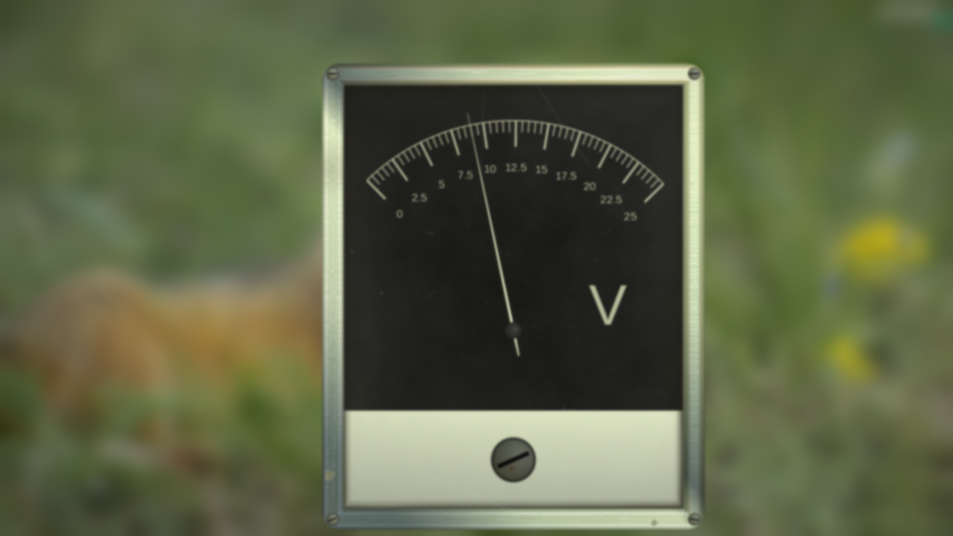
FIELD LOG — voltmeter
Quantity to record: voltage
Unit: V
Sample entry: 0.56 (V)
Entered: 9 (V)
